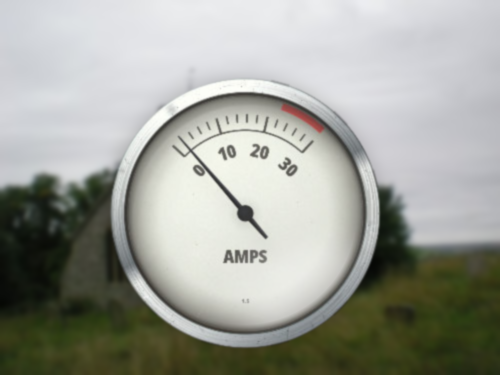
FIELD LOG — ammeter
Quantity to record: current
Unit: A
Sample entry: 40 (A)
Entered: 2 (A)
